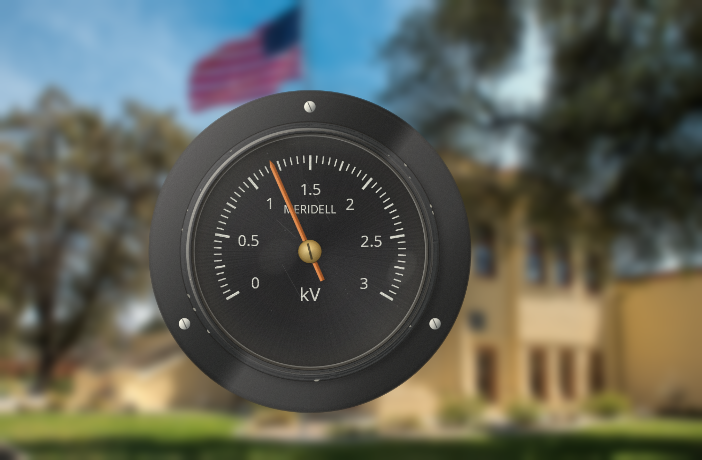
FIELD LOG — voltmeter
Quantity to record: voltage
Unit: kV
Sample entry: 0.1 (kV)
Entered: 1.2 (kV)
